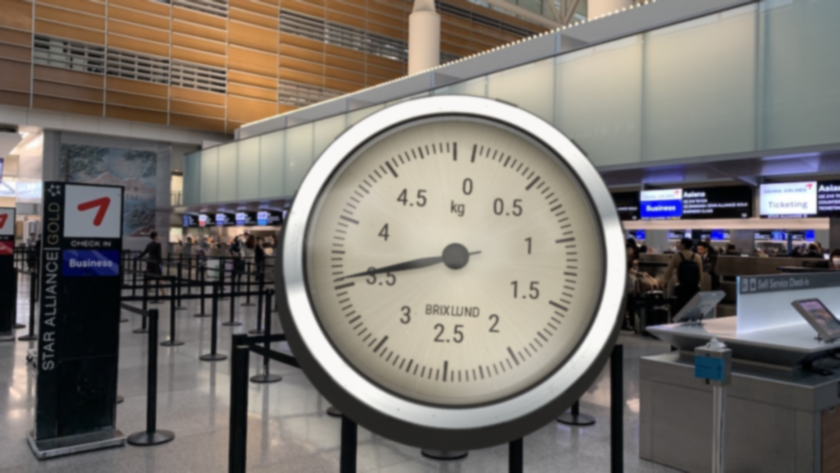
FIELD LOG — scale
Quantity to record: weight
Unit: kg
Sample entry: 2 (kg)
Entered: 3.55 (kg)
